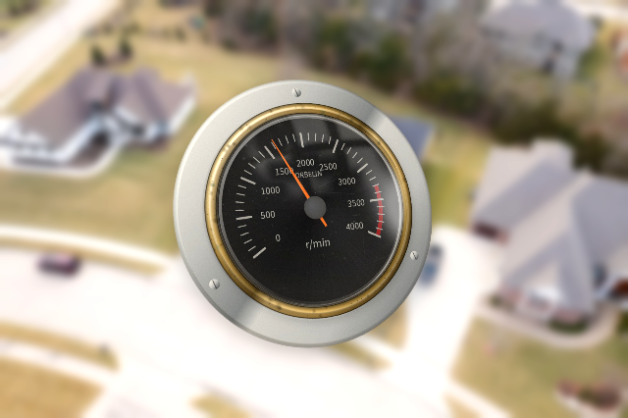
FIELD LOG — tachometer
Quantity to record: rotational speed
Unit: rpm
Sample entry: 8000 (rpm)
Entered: 1600 (rpm)
